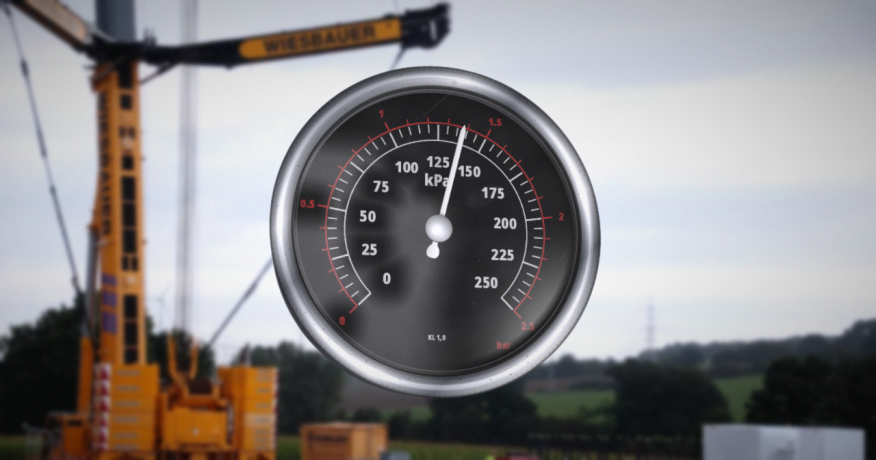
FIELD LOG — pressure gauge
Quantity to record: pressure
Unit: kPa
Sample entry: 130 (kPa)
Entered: 137.5 (kPa)
